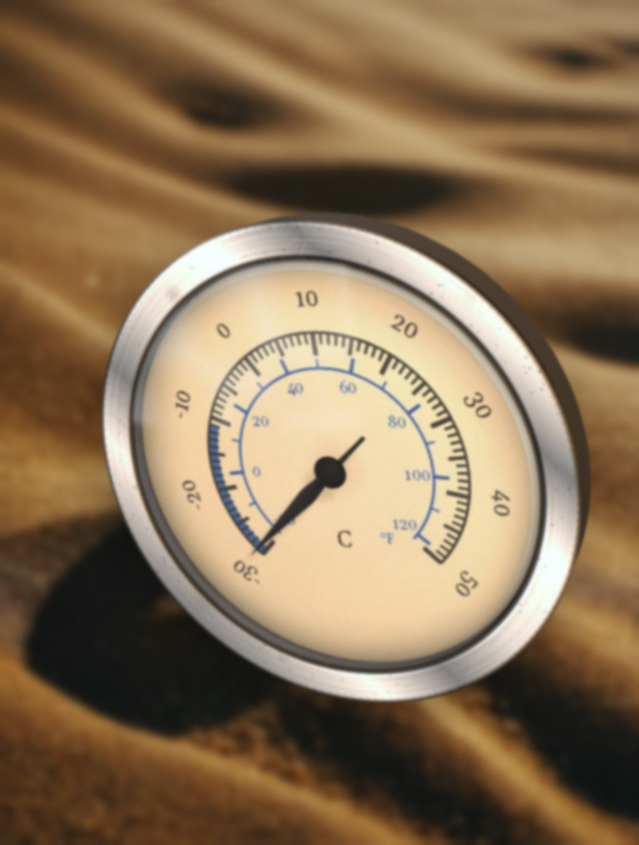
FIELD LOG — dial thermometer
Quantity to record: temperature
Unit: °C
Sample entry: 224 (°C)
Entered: -29 (°C)
